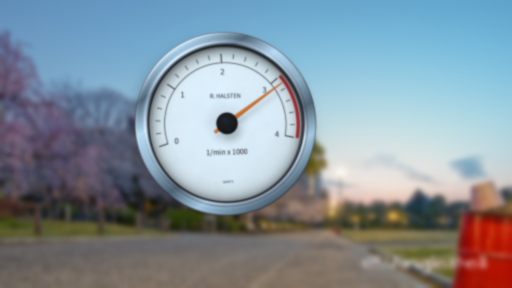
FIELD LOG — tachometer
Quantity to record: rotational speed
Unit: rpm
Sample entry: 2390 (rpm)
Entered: 3100 (rpm)
